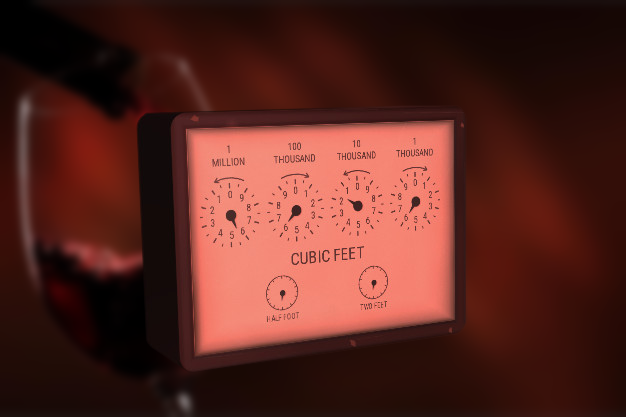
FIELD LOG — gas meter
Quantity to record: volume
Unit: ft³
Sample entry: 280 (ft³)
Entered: 561600 (ft³)
